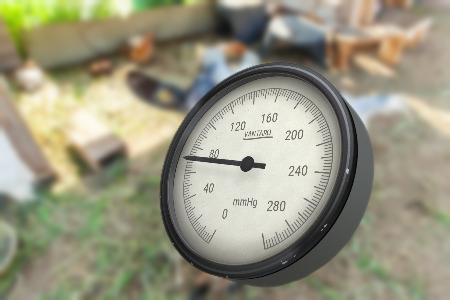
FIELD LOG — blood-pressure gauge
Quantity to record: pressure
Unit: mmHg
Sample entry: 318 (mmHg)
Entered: 70 (mmHg)
